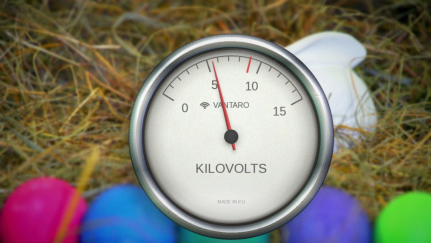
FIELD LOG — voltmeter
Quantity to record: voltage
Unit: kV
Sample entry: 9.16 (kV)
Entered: 5.5 (kV)
